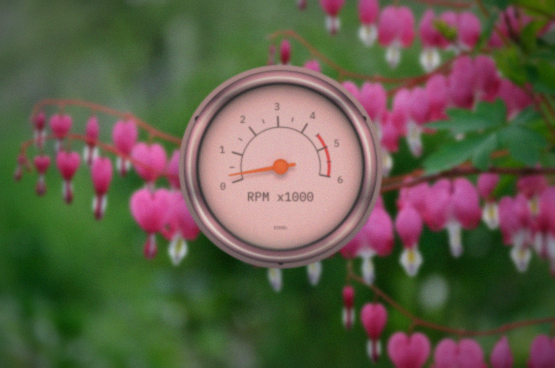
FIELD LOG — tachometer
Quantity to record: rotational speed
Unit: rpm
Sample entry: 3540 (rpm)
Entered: 250 (rpm)
